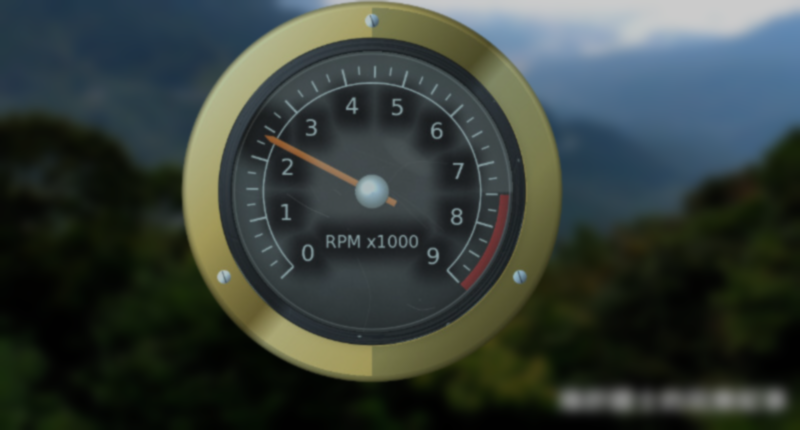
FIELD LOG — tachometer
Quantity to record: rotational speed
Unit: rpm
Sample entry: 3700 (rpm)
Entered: 2375 (rpm)
